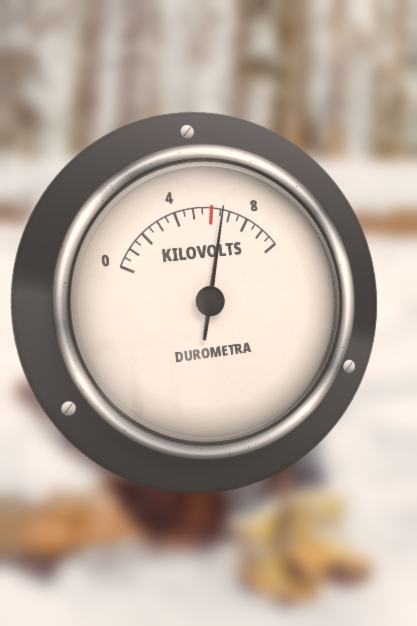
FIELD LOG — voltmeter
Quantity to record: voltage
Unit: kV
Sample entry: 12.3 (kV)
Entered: 6.5 (kV)
